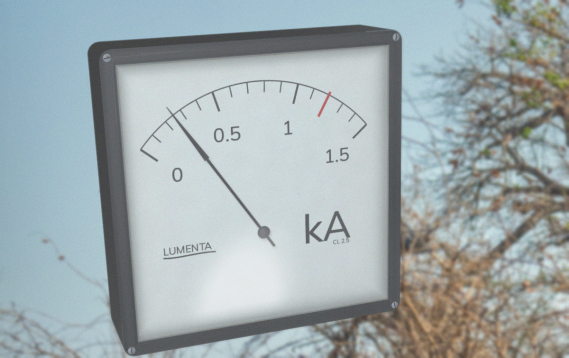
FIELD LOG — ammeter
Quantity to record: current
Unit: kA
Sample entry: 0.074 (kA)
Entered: 0.25 (kA)
